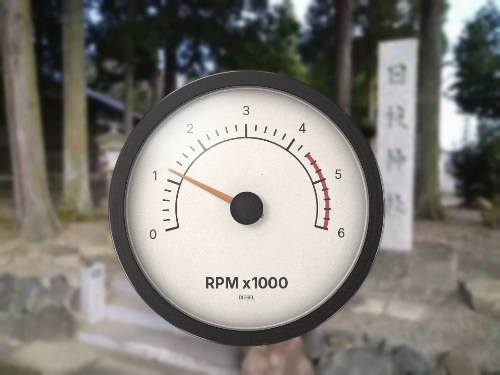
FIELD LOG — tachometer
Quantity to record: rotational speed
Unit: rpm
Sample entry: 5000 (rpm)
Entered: 1200 (rpm)
